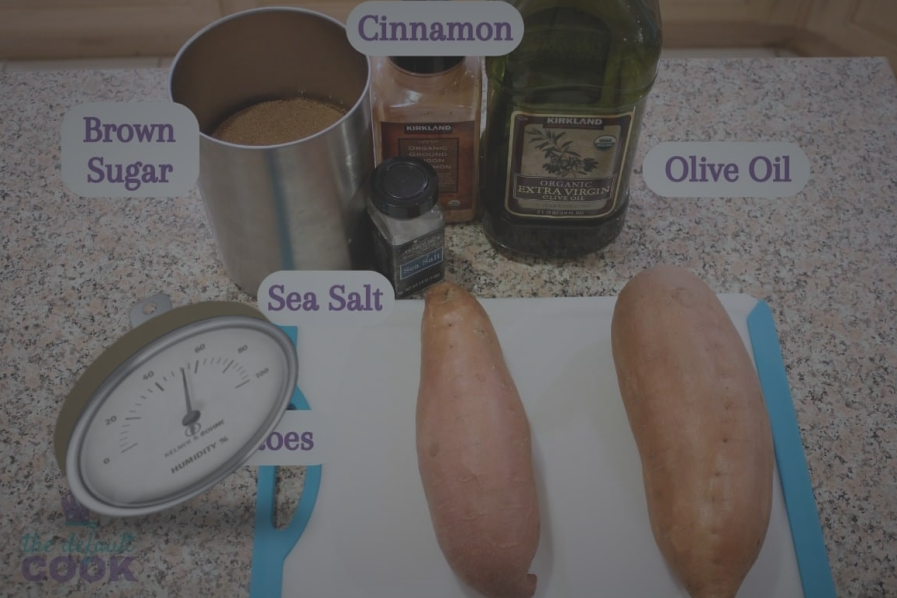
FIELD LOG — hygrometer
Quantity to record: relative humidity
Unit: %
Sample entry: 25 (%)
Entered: 52 (%)
